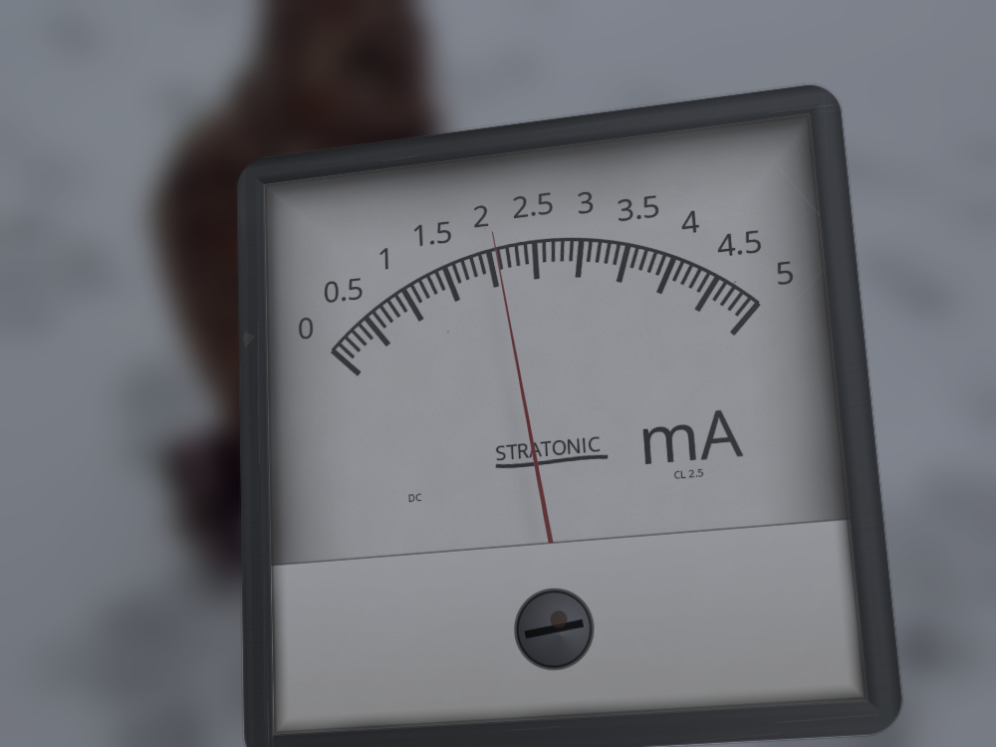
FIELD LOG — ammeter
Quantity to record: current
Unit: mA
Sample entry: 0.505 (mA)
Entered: 2.1 (mA)
